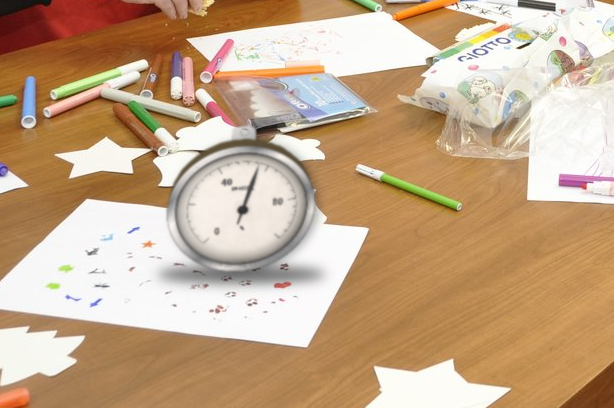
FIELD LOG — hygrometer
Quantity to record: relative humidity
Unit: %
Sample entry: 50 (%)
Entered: 56 (%)
